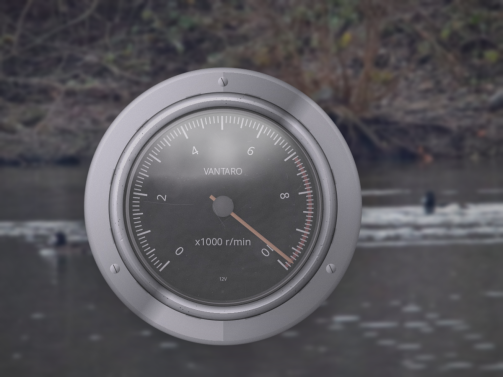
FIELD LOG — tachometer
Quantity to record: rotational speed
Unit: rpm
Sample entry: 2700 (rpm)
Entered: 9800 (rpm)
